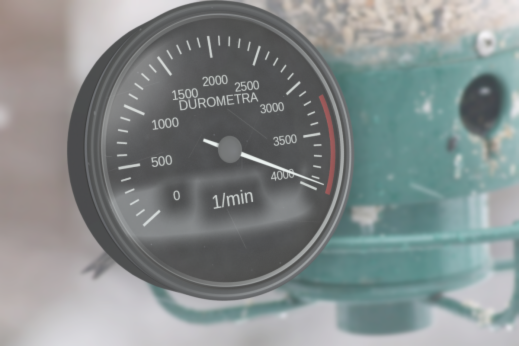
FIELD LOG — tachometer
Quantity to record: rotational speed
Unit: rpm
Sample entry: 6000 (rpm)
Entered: 3950 (rpm)
